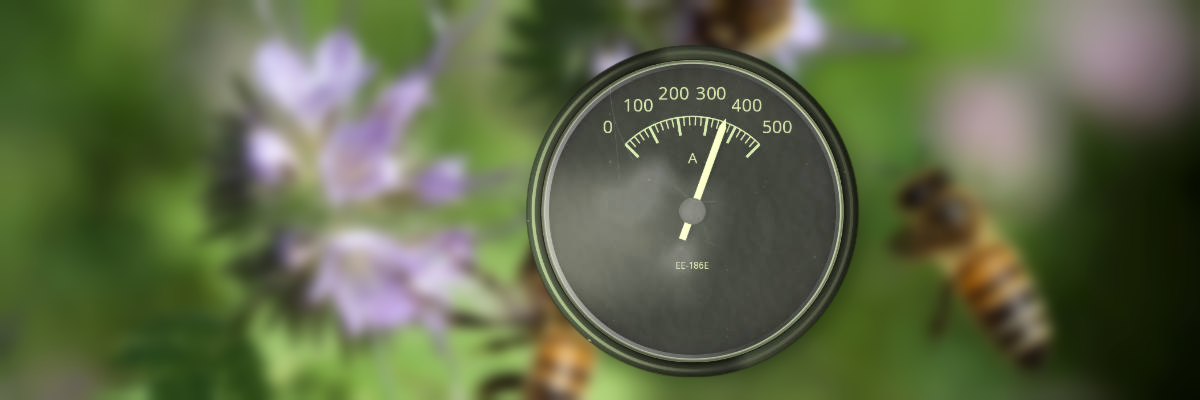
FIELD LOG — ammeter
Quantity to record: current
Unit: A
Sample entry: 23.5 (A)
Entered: 360 (A)
